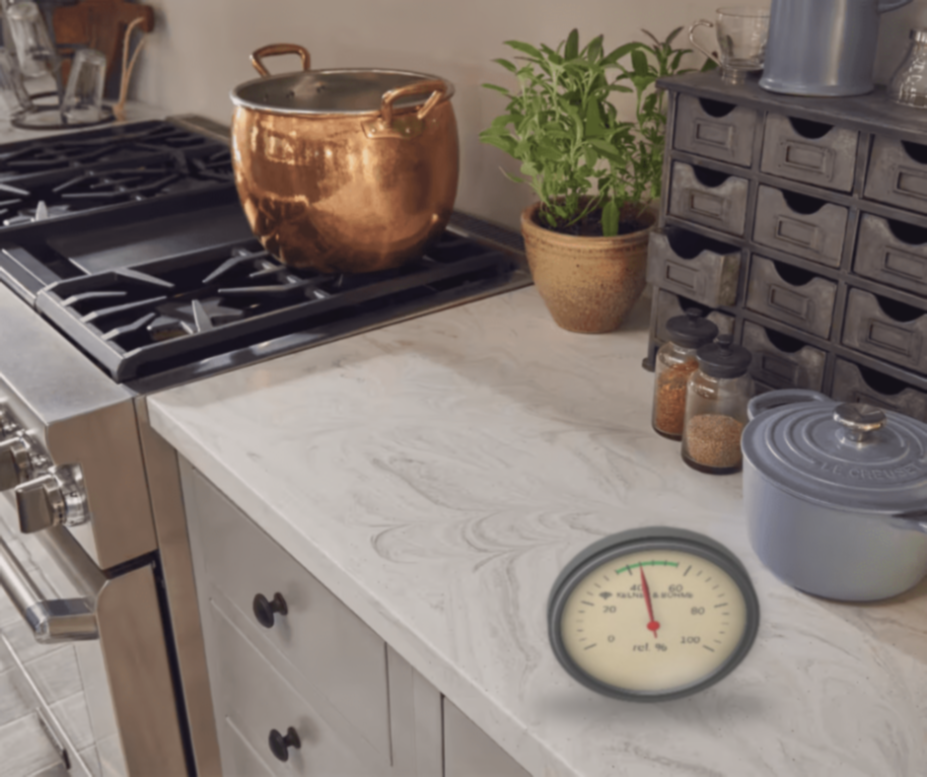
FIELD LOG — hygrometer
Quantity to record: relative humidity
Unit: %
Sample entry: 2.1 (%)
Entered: 44 (%)
